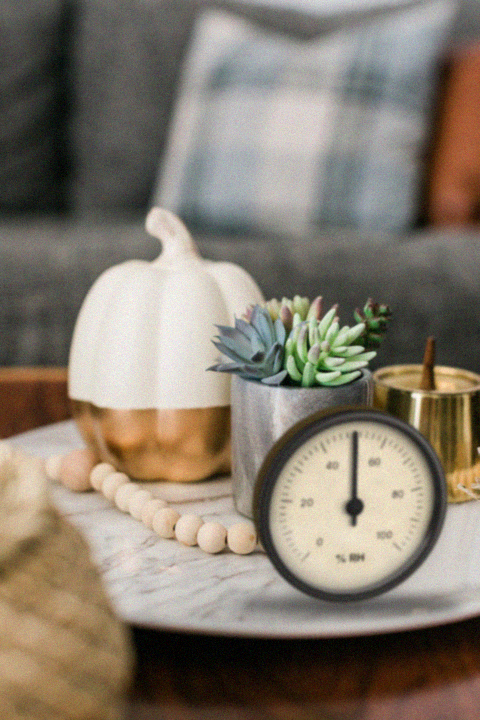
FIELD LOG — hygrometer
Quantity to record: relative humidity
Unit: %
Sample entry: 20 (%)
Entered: 50 (%)
